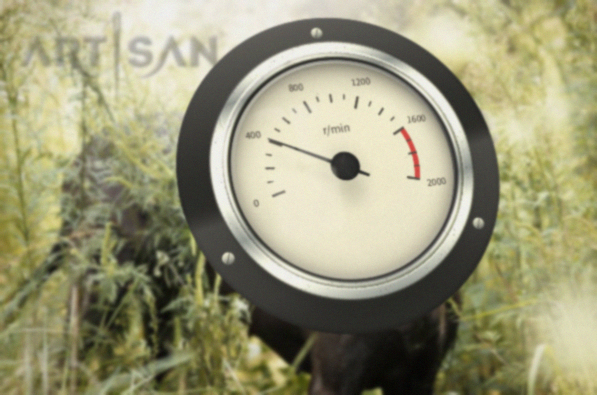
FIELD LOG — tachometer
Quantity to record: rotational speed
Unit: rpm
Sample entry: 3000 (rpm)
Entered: 400 (rpm)
